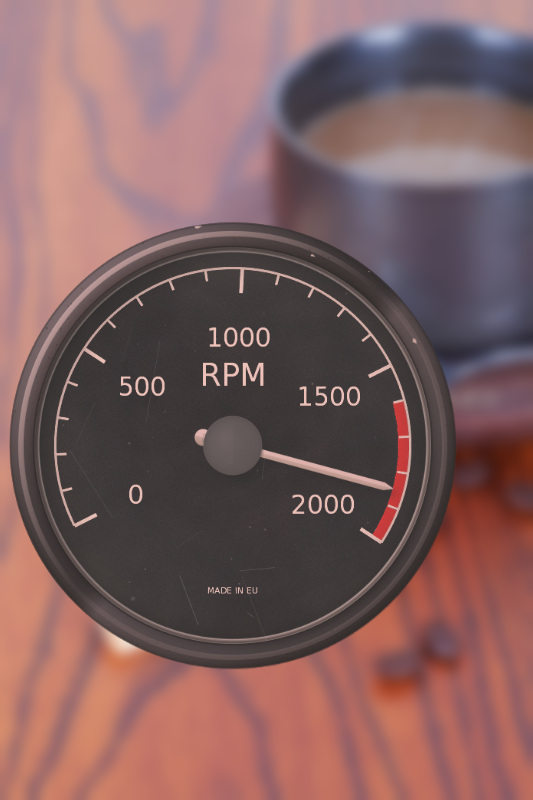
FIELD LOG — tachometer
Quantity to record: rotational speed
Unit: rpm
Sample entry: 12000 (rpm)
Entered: 1850 (rpm)
